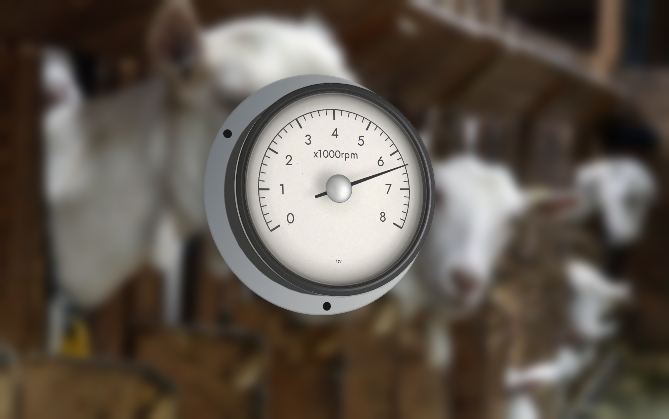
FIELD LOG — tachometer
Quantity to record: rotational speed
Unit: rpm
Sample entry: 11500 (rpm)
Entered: 6400 (rpm)
